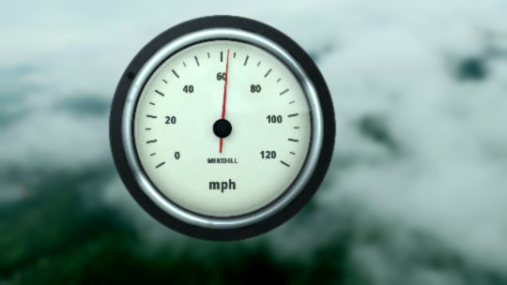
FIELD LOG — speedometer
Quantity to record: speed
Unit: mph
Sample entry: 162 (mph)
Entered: 62.5 (mph)
